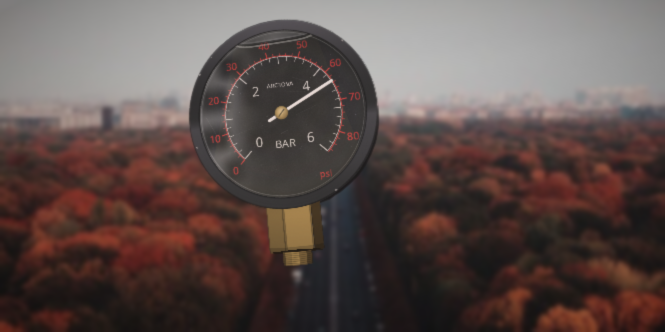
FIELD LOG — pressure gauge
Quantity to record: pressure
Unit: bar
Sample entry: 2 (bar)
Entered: 4.4 (bar)
